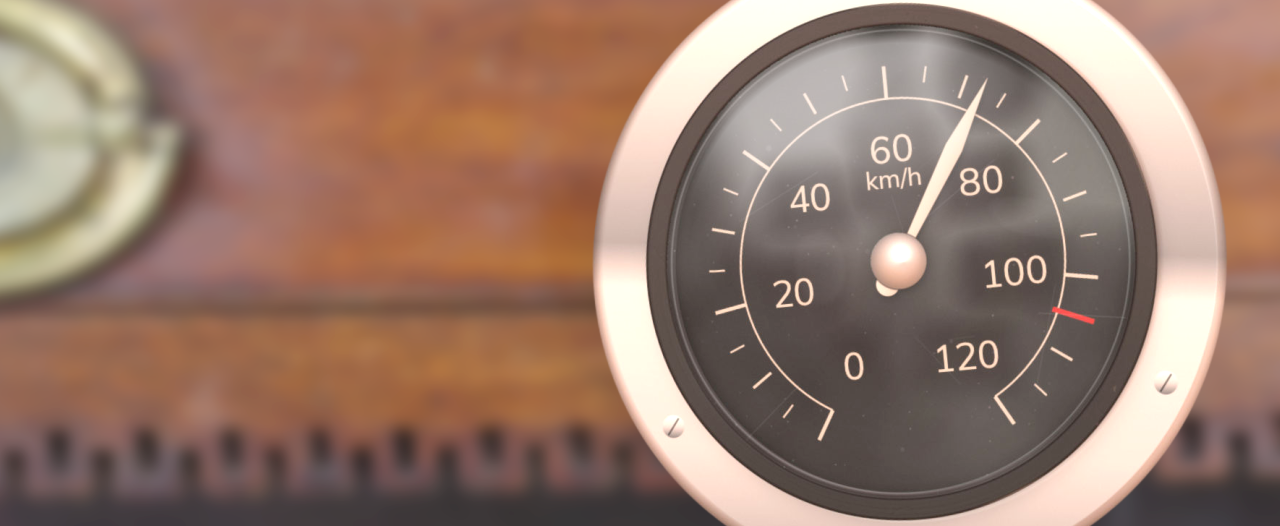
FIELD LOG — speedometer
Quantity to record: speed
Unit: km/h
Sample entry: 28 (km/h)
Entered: 72.5 (km/h)
